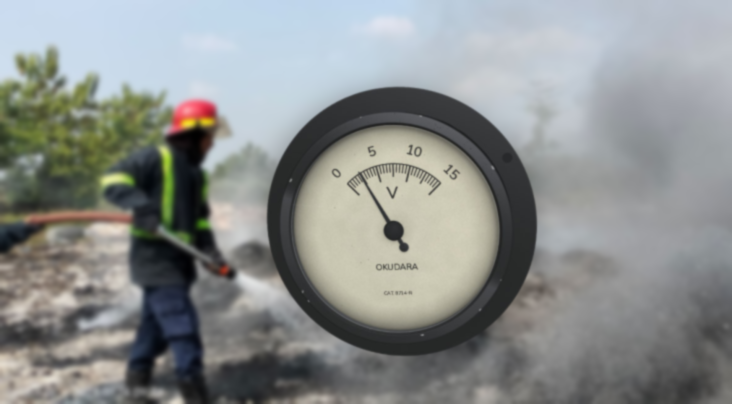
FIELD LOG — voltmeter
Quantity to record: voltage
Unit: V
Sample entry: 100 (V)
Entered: 2.5 (V)
